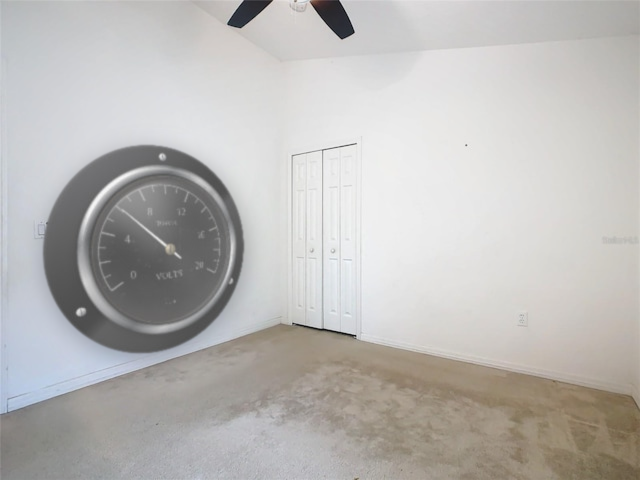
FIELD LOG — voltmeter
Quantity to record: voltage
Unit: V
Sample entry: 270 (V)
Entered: 6 (V)
